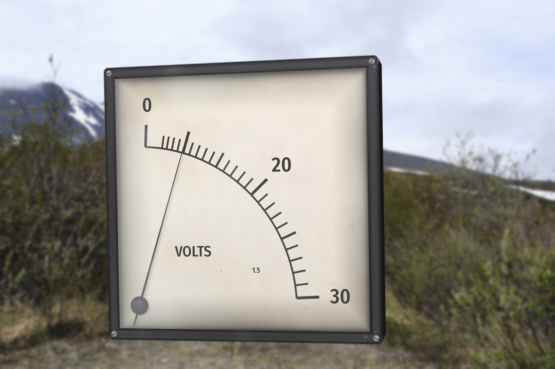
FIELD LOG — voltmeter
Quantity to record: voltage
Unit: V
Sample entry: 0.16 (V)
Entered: 10 (V)
